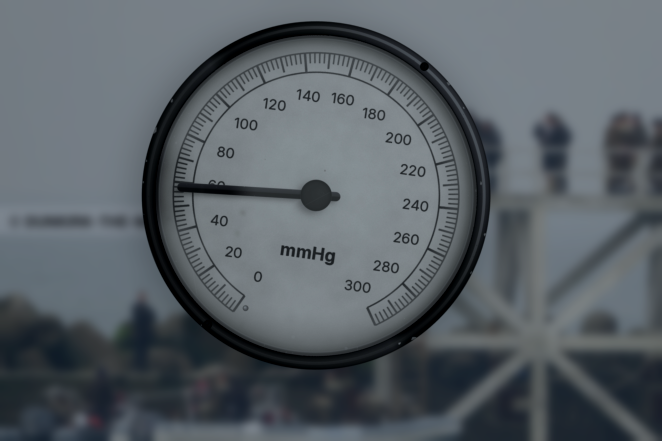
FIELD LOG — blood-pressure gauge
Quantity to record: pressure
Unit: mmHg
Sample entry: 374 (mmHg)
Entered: 58 (mmHg)
